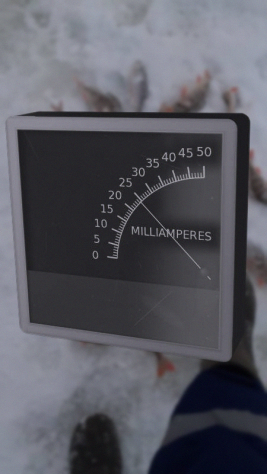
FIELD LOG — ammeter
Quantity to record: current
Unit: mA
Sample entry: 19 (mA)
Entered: 25 (mA)
